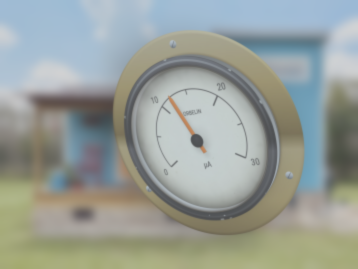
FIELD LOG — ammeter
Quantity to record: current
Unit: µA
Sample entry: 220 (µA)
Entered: 12.5 (µA)
